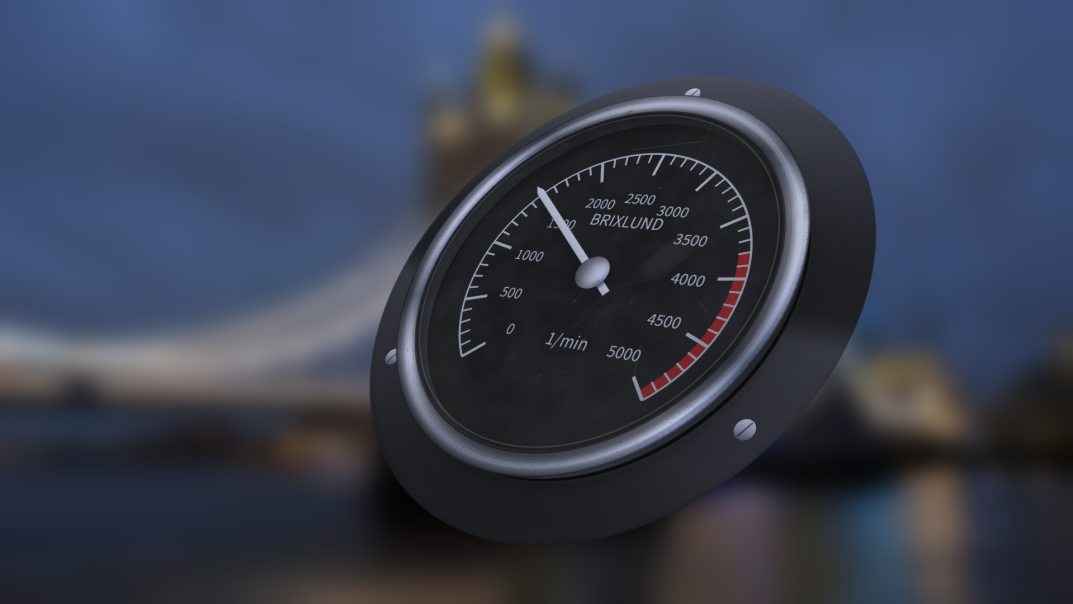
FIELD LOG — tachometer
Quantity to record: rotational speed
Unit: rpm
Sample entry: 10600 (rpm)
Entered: 1500 (rpm)
